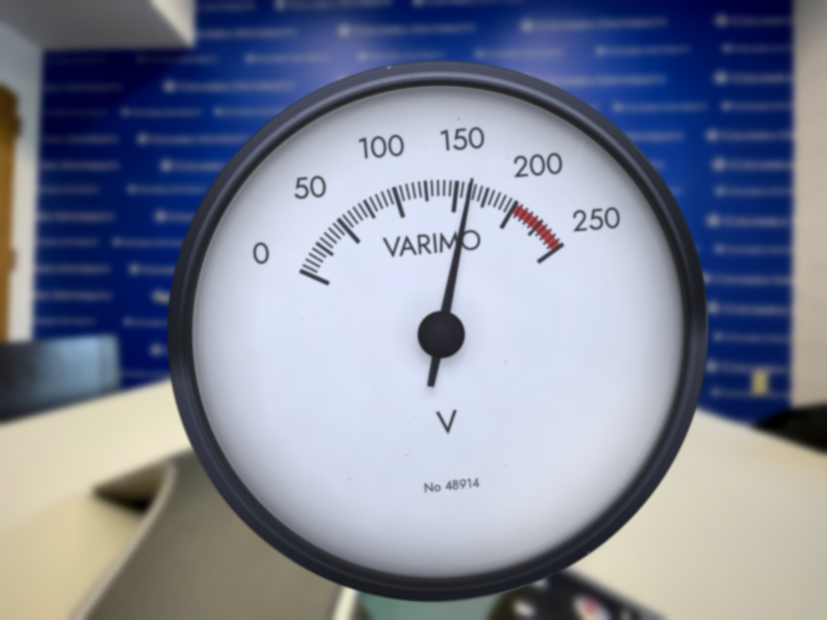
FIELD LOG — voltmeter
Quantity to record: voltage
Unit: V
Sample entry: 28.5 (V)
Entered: 160 (V)
